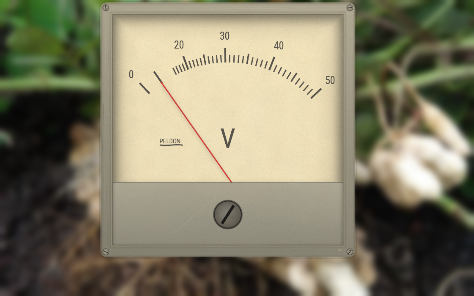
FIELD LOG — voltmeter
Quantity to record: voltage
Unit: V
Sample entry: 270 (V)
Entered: 10 (V)
